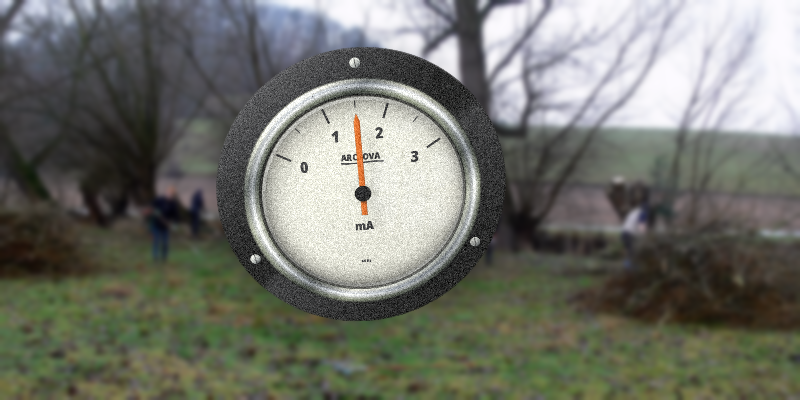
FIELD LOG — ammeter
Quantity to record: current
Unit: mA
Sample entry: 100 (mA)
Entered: 1.5 (mA)
